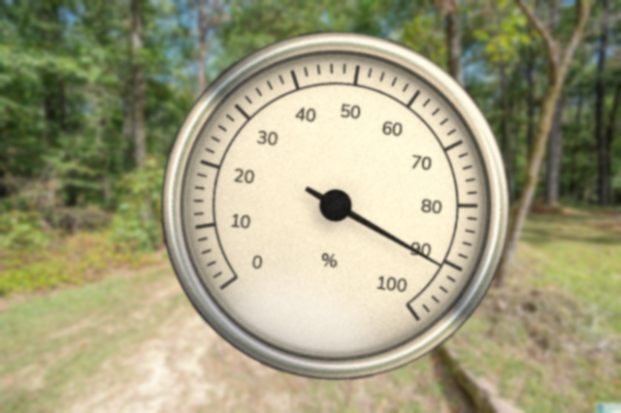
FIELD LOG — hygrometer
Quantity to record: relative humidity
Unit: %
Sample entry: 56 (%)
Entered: 91 (%)
